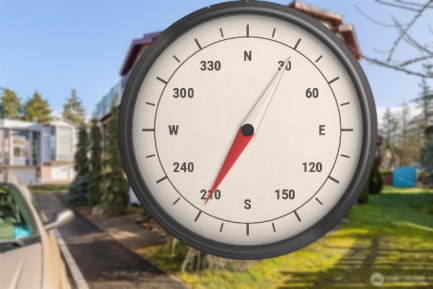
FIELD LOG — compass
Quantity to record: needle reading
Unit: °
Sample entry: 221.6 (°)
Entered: 210 (°)
